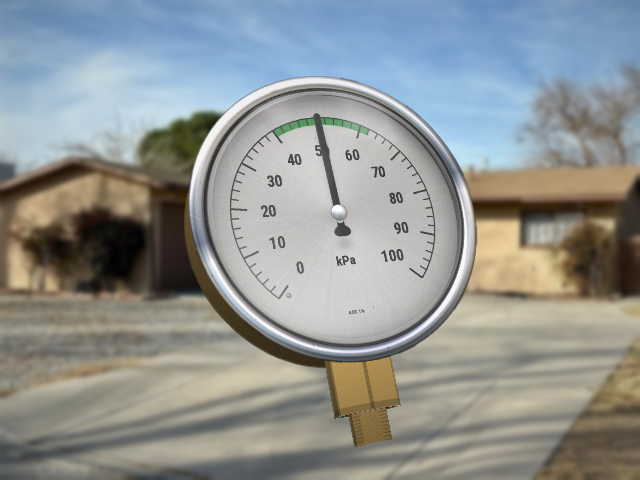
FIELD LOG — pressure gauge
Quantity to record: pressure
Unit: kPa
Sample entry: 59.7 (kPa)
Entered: 50 (kPa)
